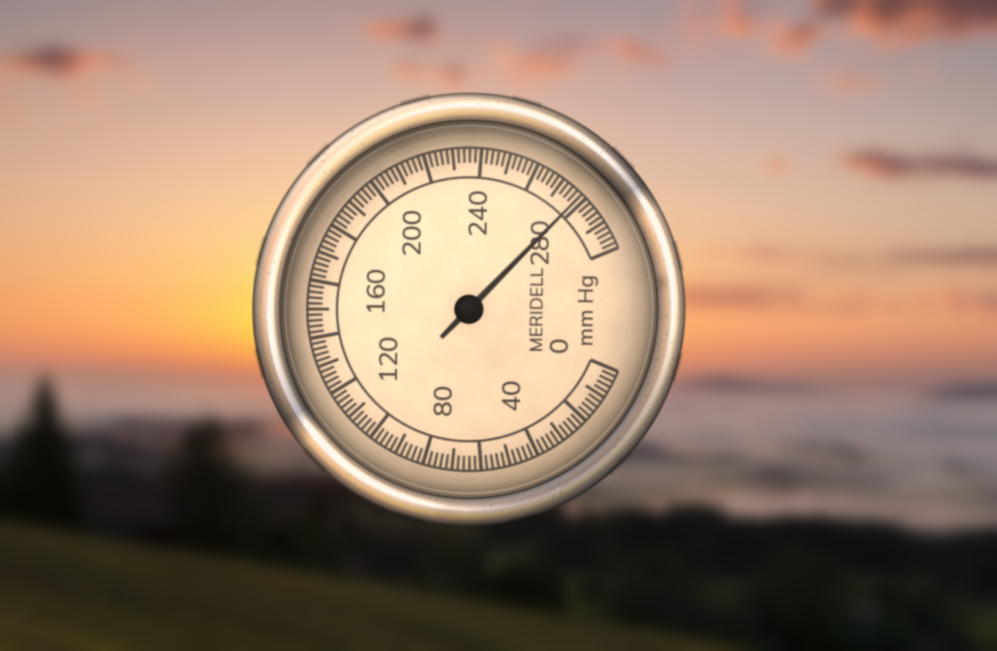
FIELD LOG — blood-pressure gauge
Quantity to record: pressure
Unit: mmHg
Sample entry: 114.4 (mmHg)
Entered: 278 (mmHg)
